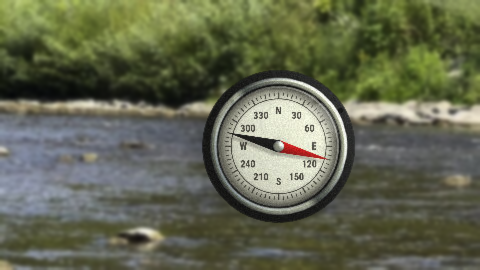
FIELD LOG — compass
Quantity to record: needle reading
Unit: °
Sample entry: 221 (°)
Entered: 105 (°)
